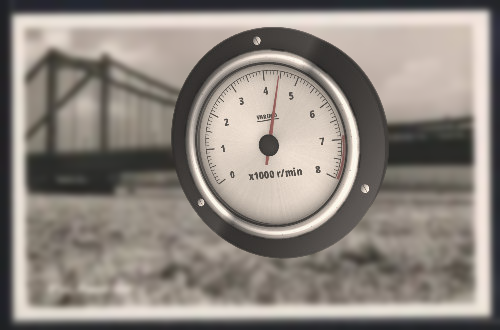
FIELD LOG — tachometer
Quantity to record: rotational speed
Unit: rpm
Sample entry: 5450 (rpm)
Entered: 4500 (rpm)
